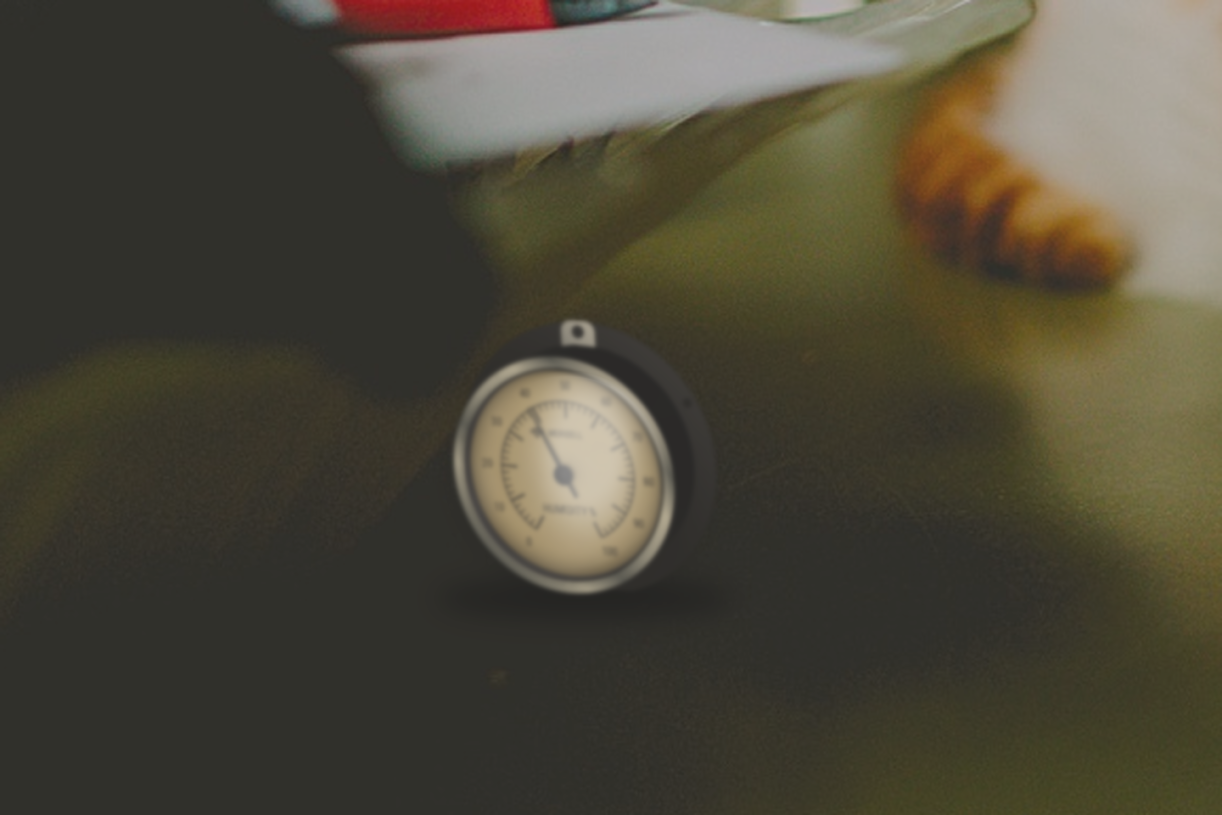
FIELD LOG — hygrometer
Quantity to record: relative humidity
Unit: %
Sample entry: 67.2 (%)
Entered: 40 (%)
